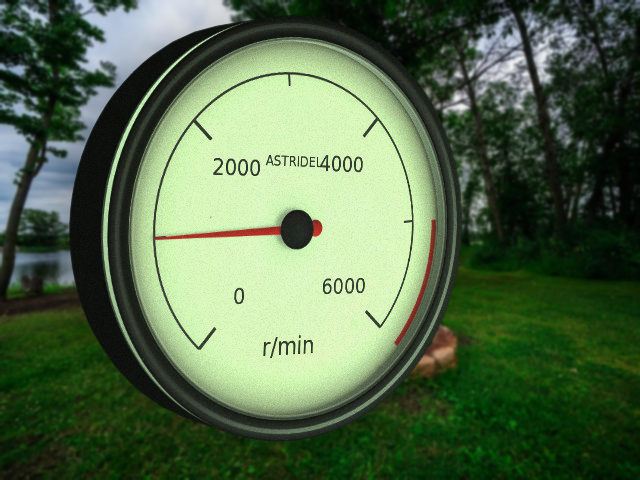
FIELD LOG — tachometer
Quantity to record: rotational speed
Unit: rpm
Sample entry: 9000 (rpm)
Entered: 1000 (rpm)
